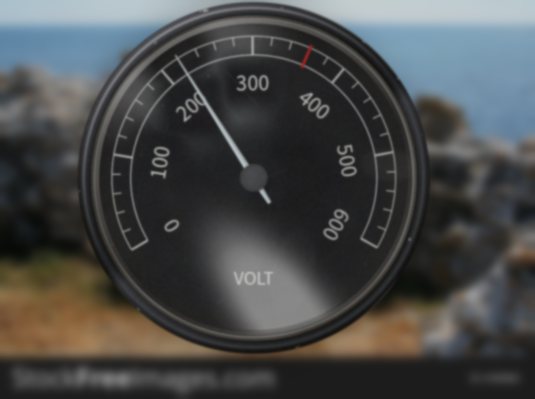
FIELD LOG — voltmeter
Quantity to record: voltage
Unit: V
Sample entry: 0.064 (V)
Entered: 220 (V)
